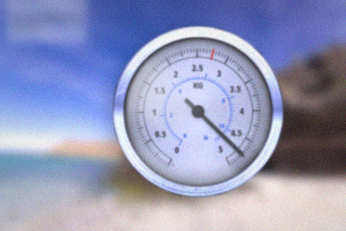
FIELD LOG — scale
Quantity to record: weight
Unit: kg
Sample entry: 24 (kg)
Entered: 4.75 (kg)
